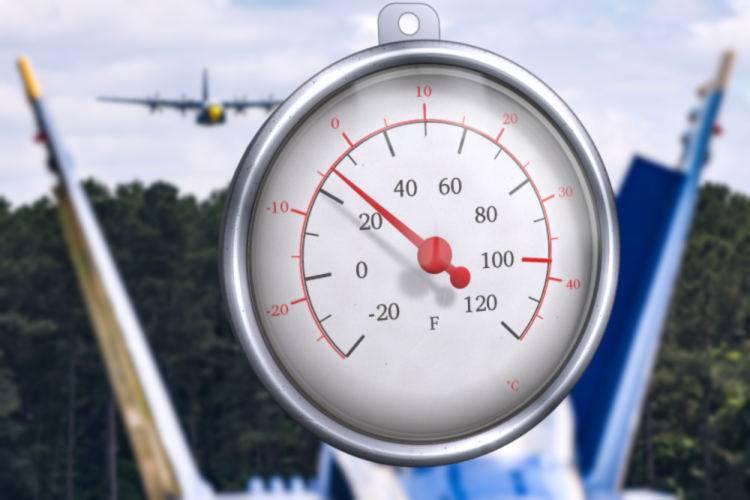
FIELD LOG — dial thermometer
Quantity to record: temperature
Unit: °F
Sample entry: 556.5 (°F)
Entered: 25 (°F)
